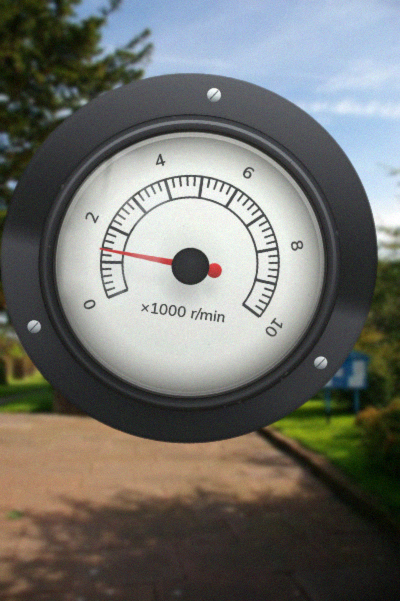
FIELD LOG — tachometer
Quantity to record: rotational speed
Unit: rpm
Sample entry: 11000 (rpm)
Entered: 1400 (rpm)
